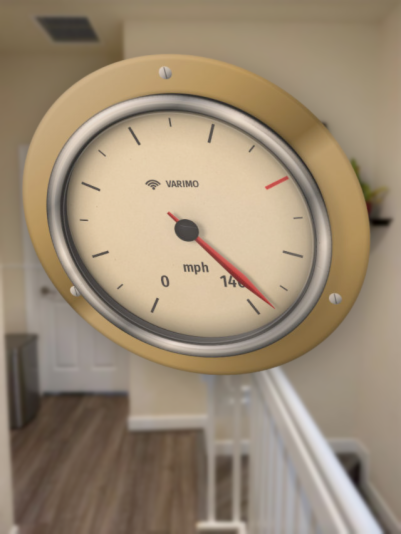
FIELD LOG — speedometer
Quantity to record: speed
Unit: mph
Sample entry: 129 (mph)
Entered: 135 (mph)
